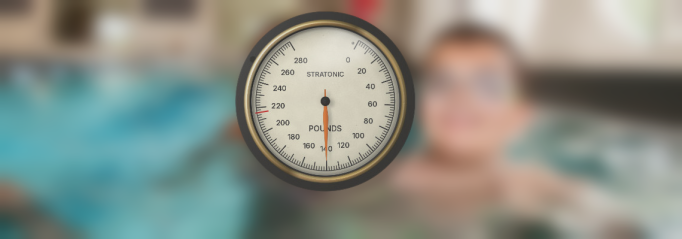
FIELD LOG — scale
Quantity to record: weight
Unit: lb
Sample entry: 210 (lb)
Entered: 140 (lb)
